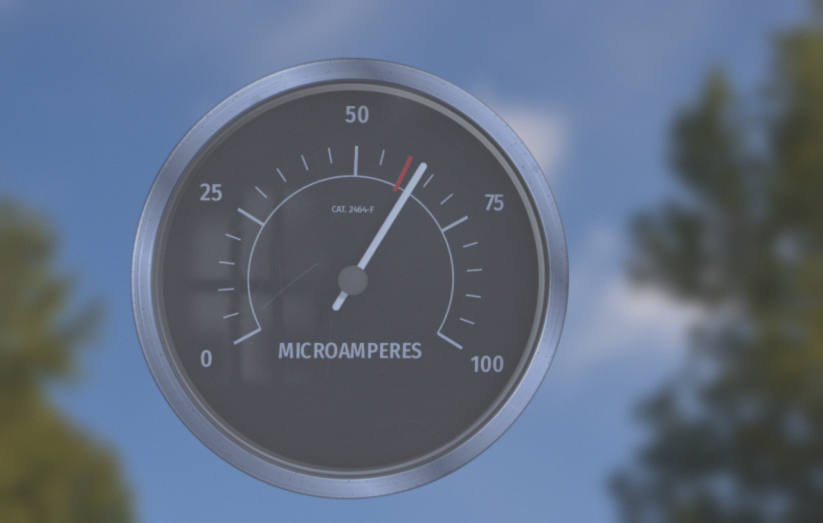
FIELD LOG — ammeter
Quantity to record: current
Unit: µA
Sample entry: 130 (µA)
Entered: 62.5 (µA)
